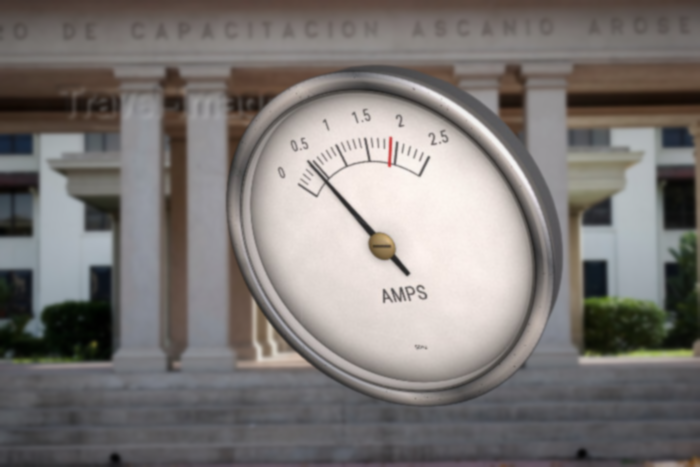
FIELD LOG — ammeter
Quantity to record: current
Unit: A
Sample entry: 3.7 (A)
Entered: 0.5 (A)
